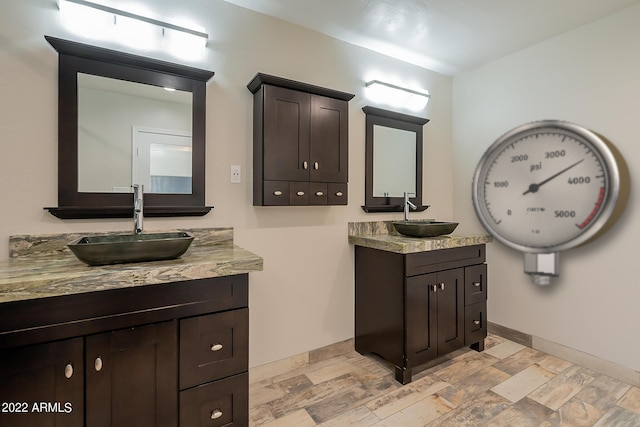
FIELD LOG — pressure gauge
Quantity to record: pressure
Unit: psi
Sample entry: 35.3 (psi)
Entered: 3600 (psi)
